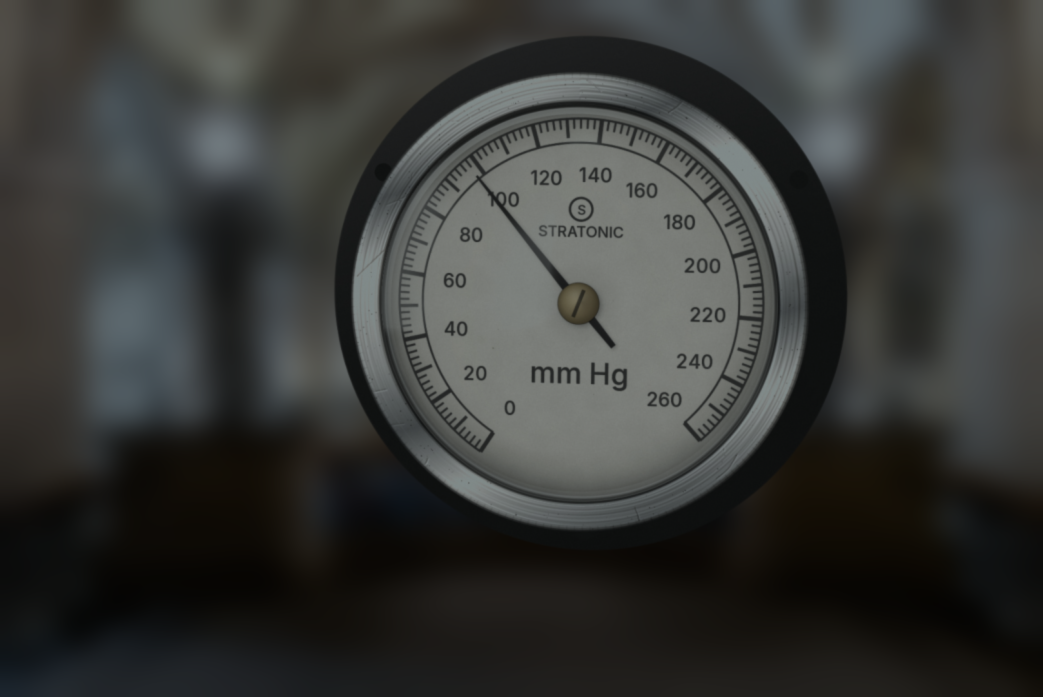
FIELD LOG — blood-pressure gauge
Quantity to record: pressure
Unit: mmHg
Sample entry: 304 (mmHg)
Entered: 98 (mmHg)
